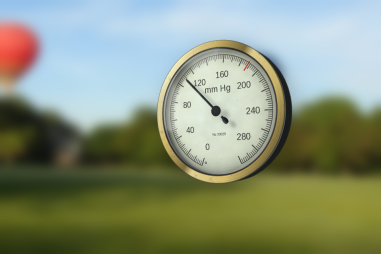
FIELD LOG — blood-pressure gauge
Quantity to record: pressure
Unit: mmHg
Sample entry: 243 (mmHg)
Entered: 110 (mmHg)
